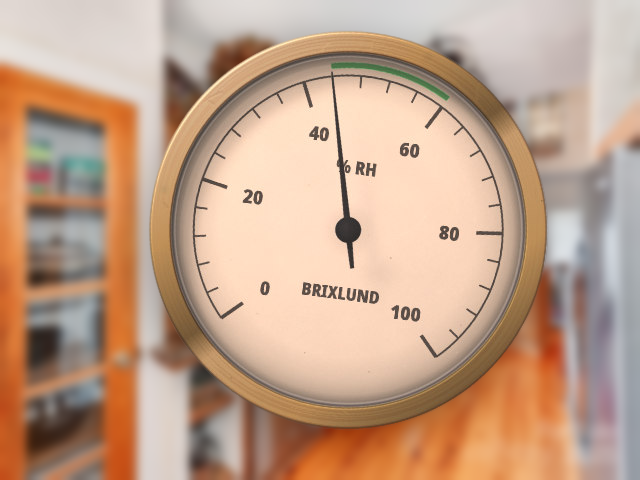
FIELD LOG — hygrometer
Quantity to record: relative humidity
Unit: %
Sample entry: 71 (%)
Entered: 44 (%)
